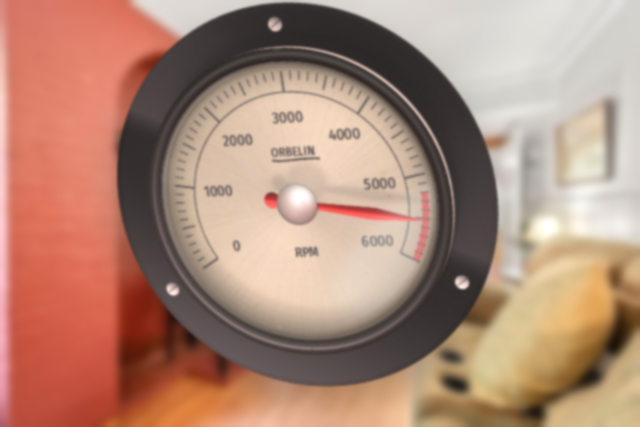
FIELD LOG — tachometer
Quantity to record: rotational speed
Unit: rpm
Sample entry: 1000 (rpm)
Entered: 5500 (rpm)
